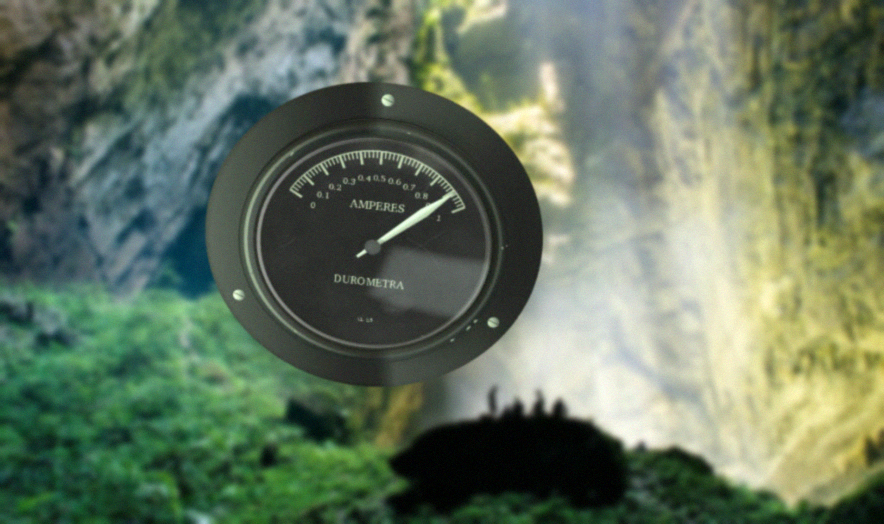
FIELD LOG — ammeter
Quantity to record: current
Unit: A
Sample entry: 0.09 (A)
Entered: 0.9 (A)
